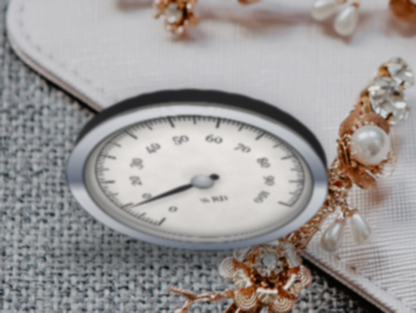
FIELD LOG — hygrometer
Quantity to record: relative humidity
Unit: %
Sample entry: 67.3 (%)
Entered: 10 (%)
